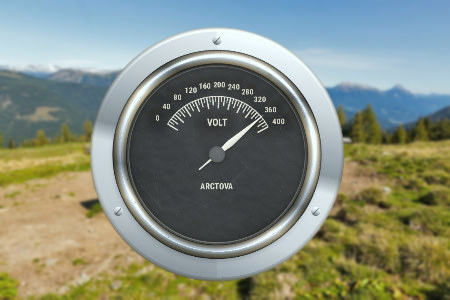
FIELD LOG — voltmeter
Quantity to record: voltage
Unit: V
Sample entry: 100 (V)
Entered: 360 (V)
